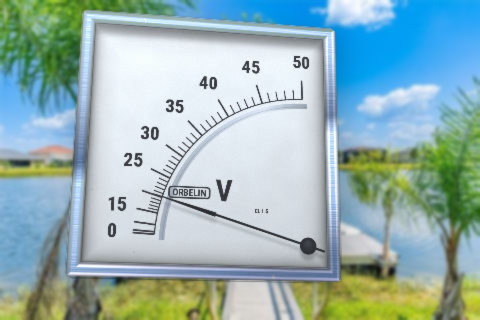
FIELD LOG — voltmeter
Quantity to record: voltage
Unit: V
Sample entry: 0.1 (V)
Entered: 20 (V)
